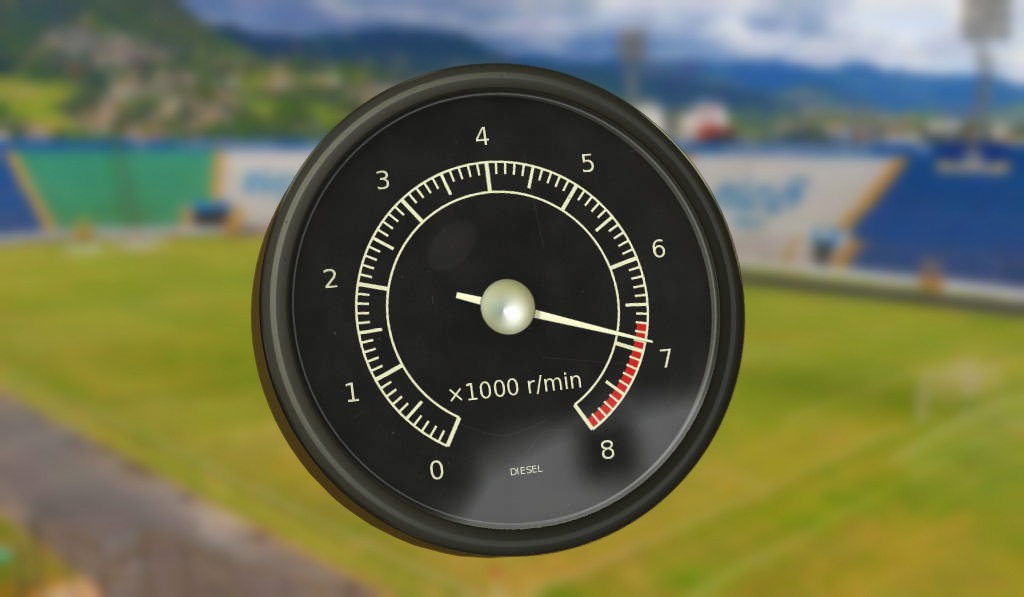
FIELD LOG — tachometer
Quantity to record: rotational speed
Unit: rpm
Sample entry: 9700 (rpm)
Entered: 6900 (rpm)
